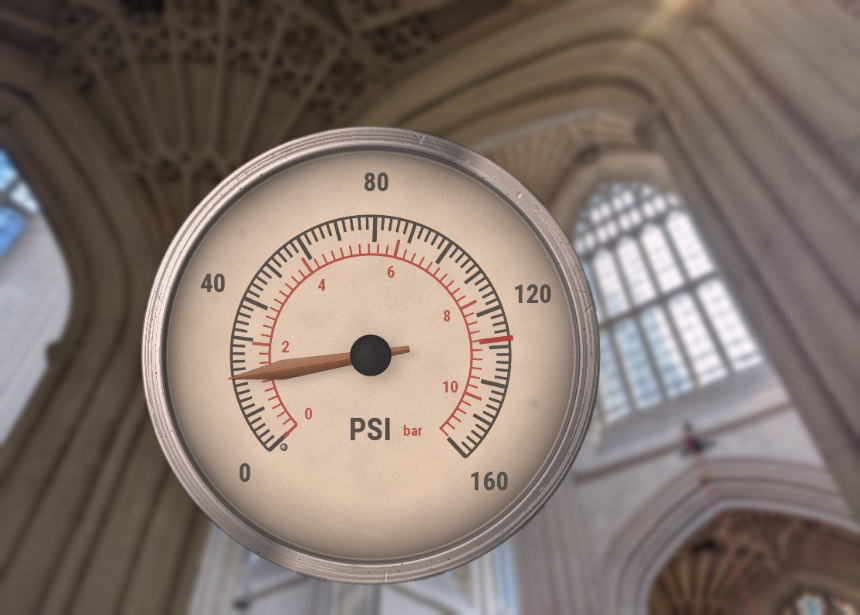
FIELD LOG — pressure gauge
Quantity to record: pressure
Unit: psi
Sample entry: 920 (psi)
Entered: 20 (psi)
